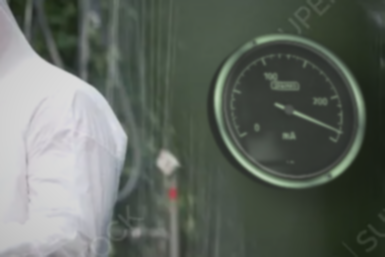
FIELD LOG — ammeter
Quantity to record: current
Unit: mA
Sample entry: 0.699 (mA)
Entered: 240 (mA)
